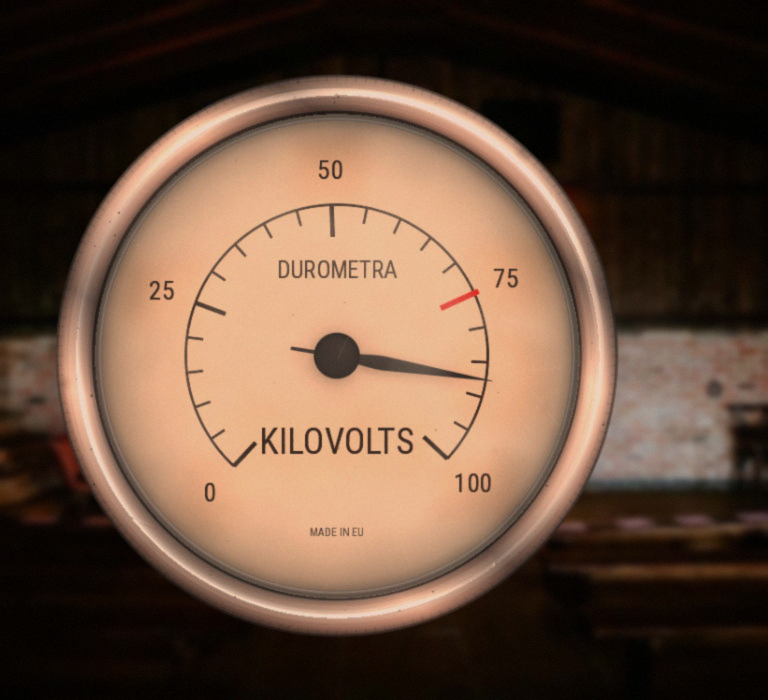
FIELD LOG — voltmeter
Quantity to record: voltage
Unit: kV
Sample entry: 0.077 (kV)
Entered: 87.5 (kV)
